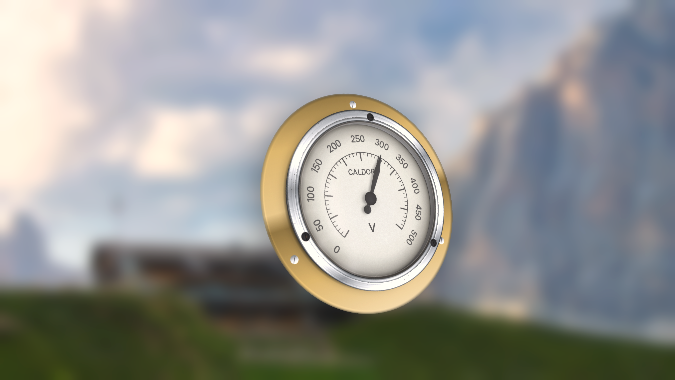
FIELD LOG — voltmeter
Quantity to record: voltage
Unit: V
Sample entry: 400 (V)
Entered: 300 (V)
